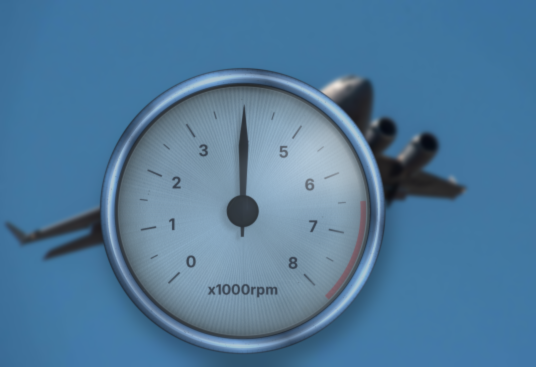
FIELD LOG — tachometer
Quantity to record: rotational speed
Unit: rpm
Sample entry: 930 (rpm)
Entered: 4000 (rpm)
